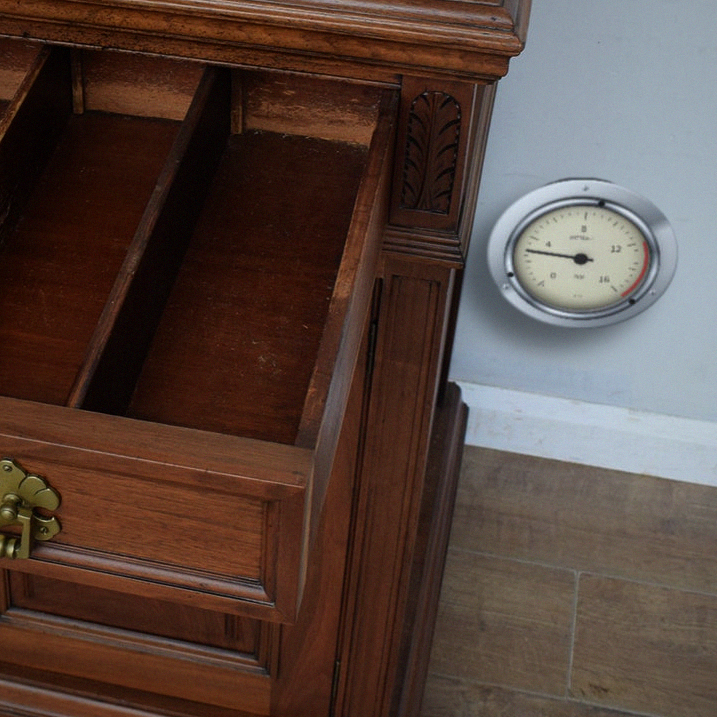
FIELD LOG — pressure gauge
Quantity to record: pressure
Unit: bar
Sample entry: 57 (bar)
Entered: 3 (bar)
